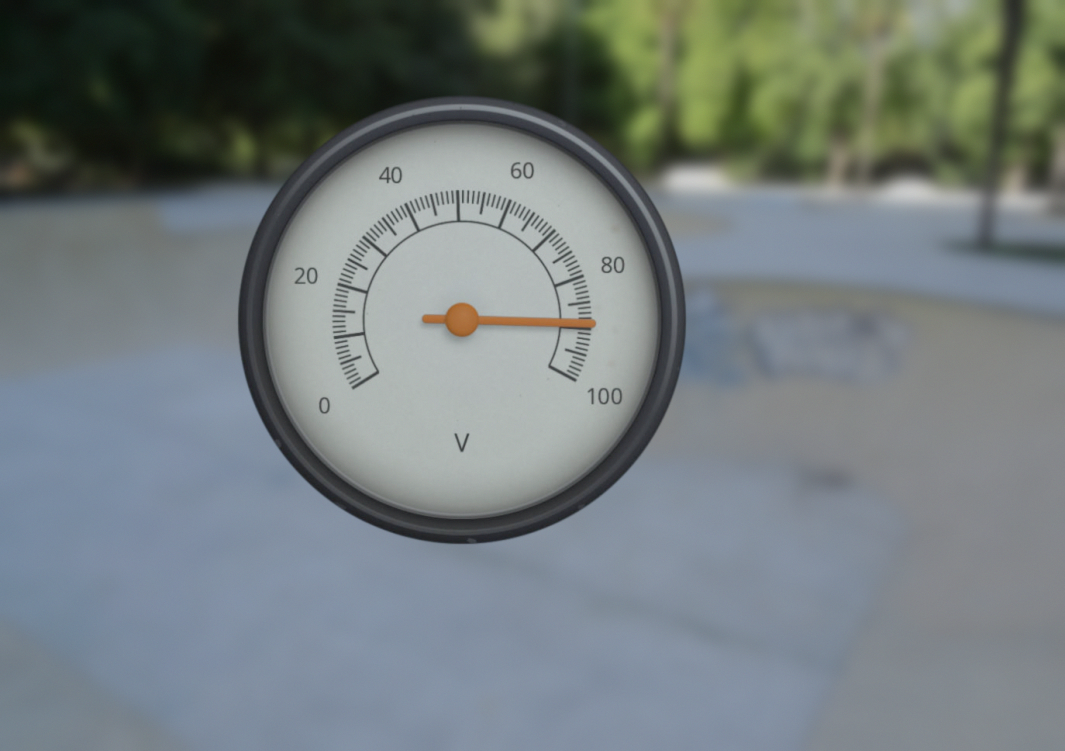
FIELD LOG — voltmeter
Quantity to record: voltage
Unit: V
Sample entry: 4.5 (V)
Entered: 89 (V)
